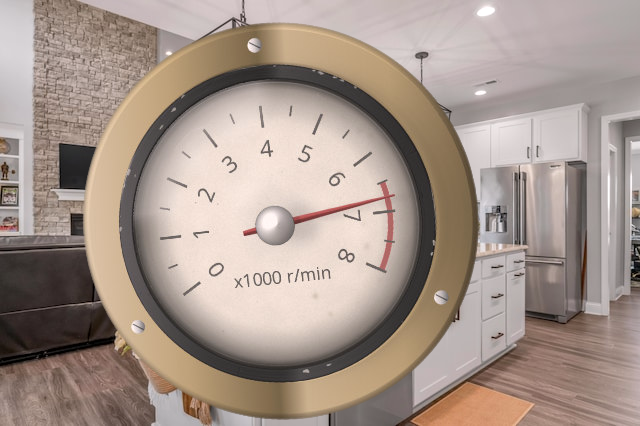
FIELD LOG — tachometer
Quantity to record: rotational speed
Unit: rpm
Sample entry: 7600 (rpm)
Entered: 6750 (rpm)
